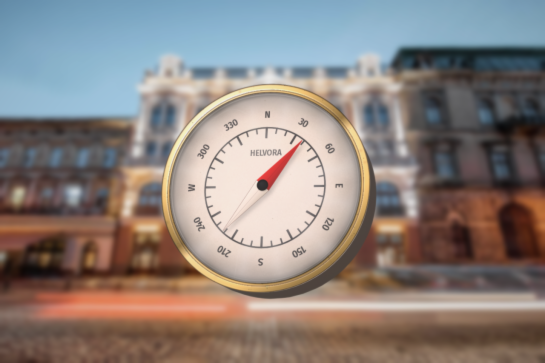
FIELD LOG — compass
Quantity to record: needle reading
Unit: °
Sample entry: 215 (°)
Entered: 40 (°)
